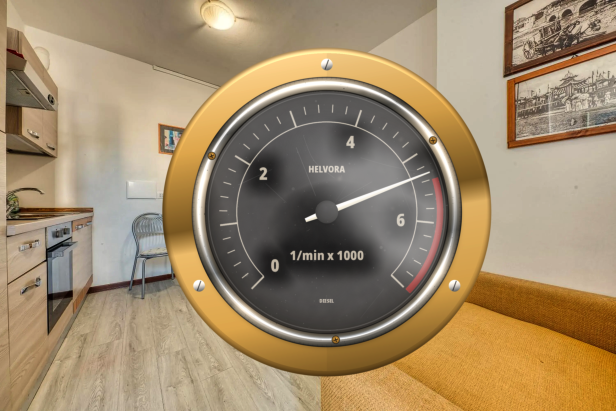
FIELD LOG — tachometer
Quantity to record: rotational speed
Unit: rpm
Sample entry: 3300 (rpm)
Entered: 5300 (rpm)
